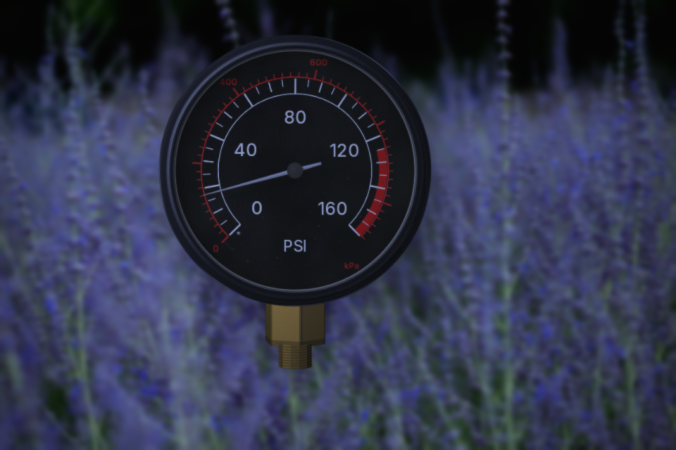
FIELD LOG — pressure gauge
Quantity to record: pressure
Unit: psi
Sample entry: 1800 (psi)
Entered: 17.5 (psi)
